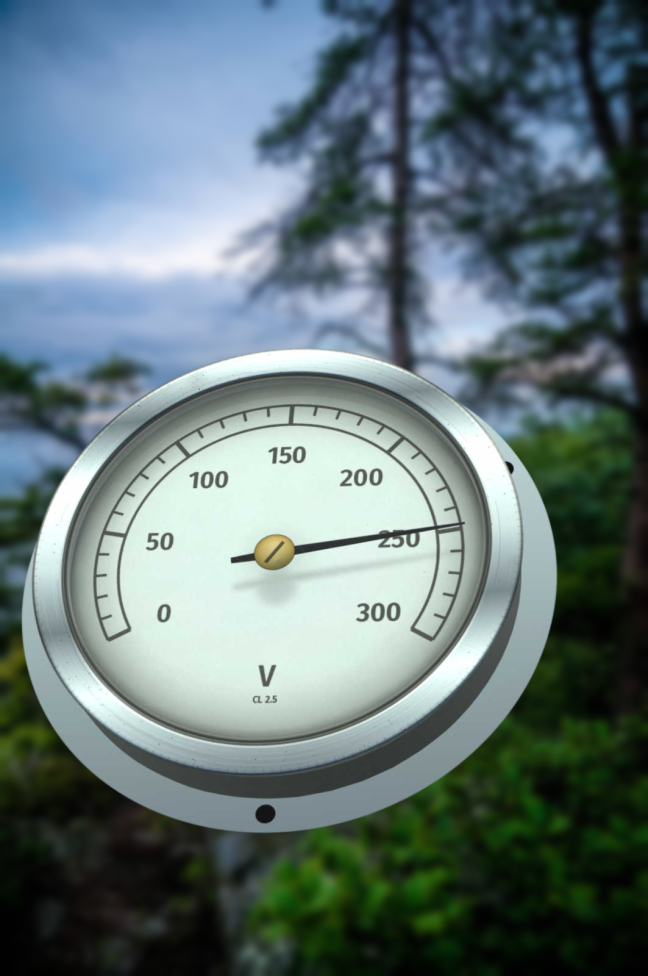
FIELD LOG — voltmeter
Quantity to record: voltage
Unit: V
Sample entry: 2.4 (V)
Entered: 250 (V)
